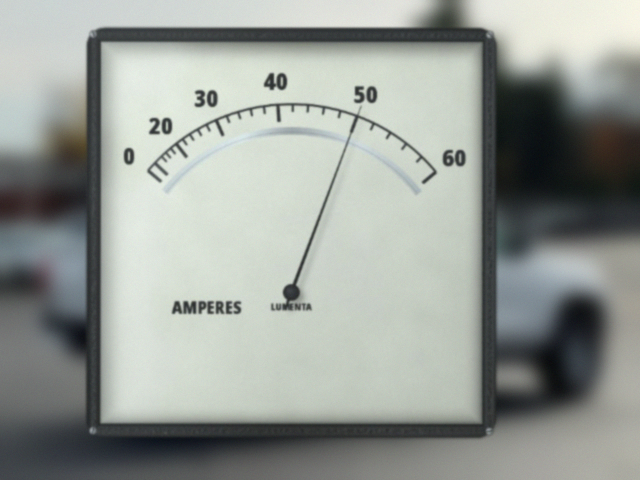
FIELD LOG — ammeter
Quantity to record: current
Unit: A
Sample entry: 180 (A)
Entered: 50 (A)
